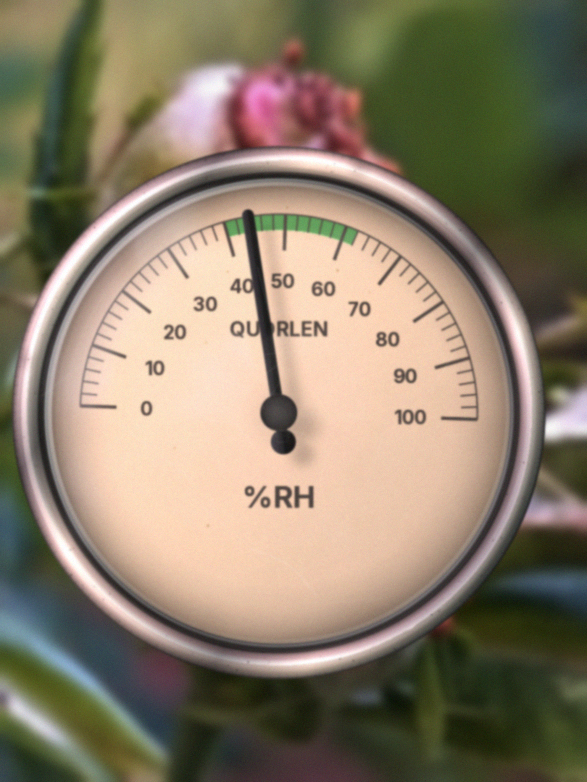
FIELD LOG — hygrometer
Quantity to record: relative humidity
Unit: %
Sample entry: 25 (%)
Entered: 44 (%)
